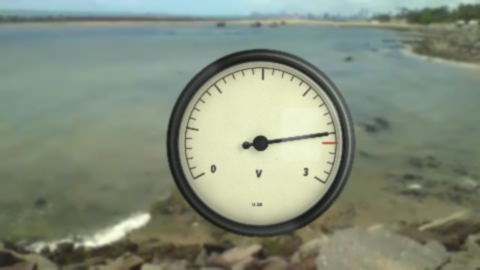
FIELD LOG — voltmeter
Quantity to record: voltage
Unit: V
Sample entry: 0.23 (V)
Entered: 2.5 (V)
